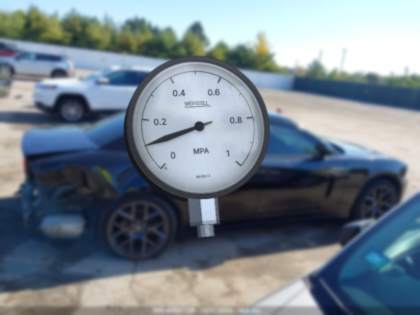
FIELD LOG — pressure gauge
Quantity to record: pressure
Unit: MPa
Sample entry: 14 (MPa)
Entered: 0.1 (MPa)
